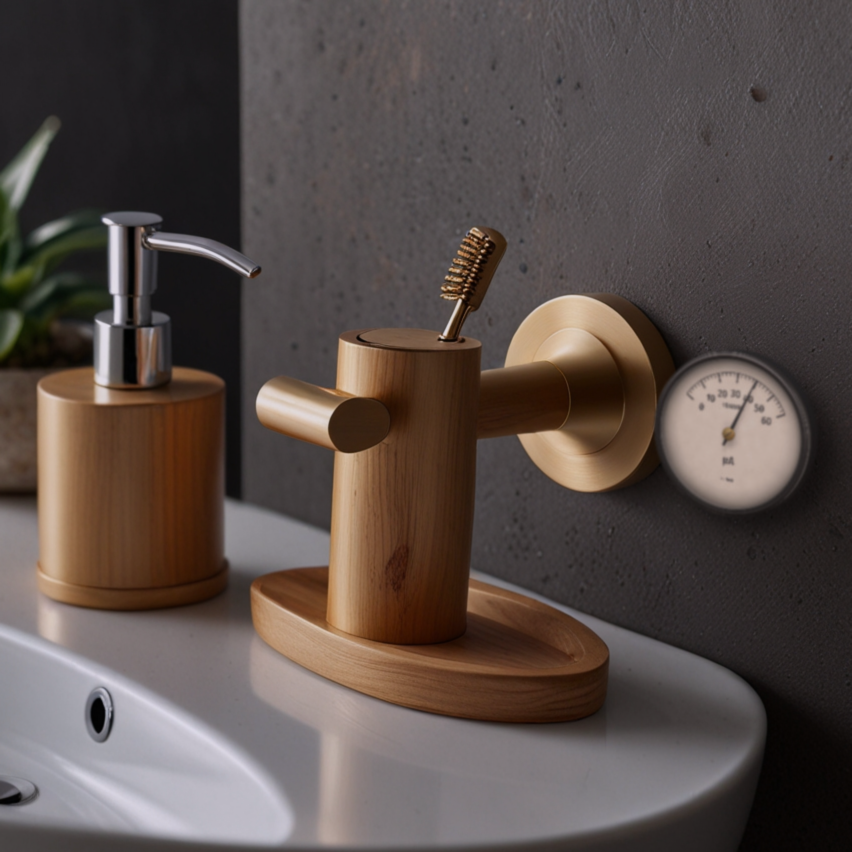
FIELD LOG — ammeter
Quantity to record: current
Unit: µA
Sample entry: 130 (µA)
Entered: 40 (µA)
